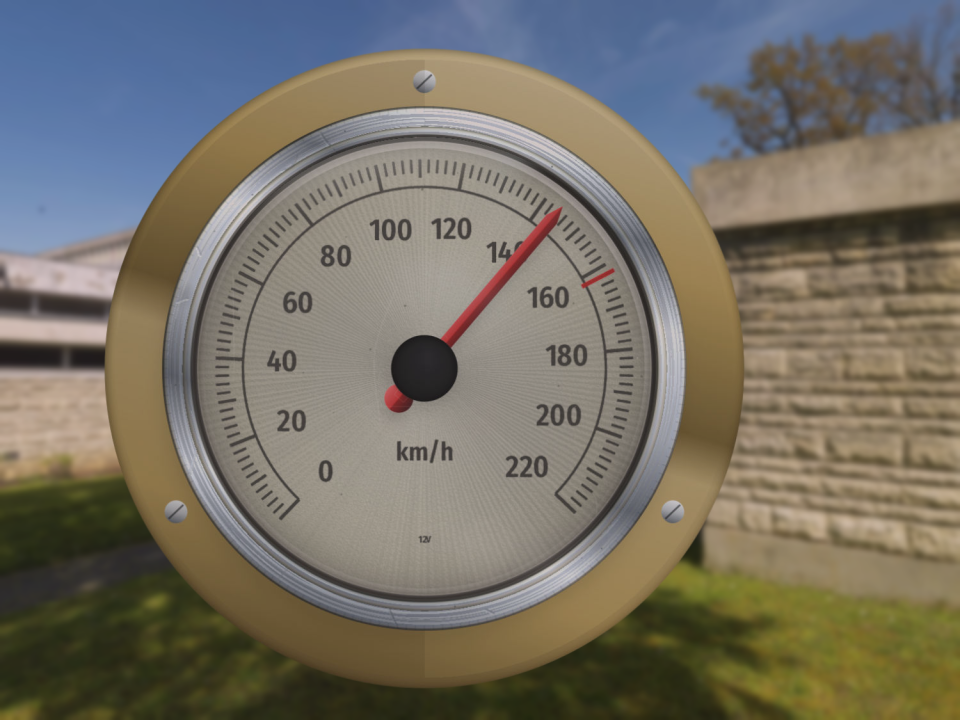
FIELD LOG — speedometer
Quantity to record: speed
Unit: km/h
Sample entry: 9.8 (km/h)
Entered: 144 (km/h)
